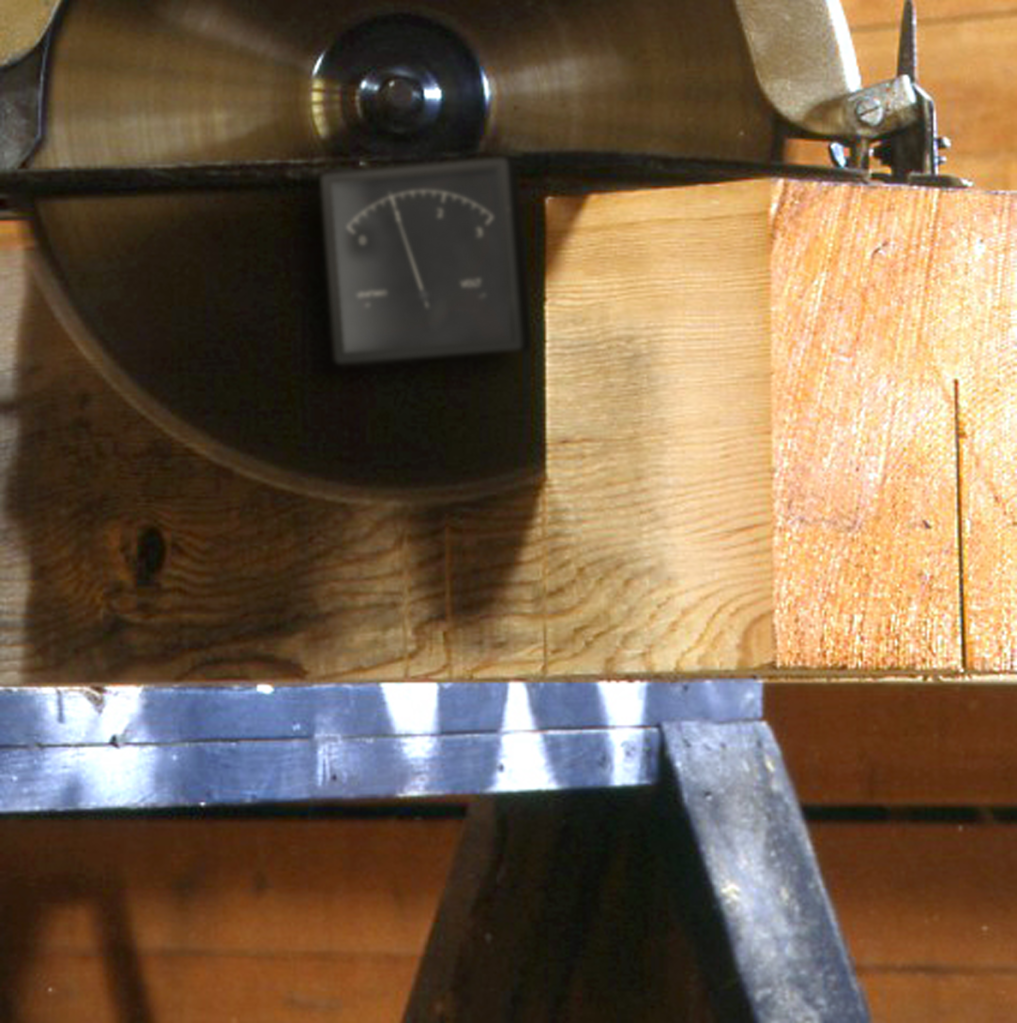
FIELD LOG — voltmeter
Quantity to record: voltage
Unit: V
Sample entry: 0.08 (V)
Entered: 1 (V)
